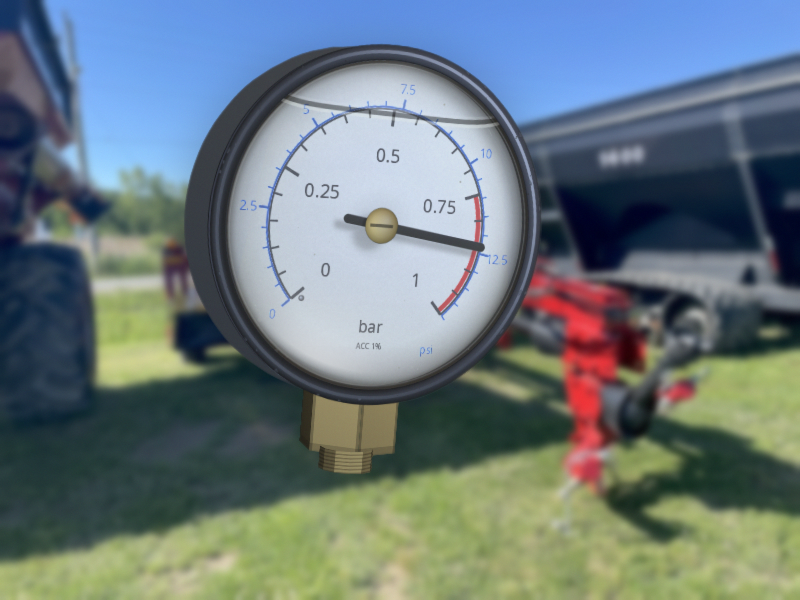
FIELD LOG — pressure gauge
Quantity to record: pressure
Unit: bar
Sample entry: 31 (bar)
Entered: 0.85 (bar)
